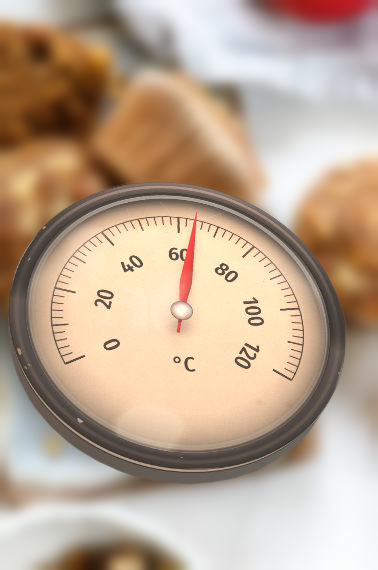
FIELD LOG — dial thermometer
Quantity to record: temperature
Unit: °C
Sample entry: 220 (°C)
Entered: 64 (°C)
